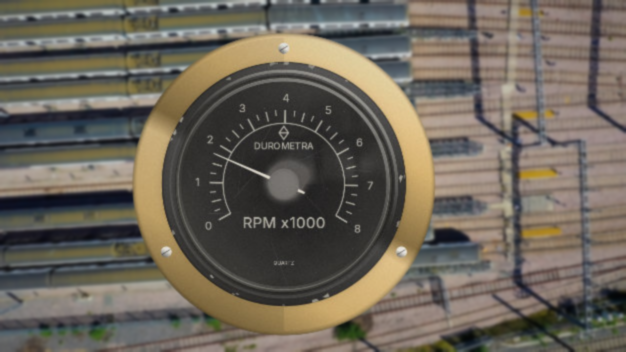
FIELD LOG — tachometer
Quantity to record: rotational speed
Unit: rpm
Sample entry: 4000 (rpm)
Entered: 1750 (rpm)
